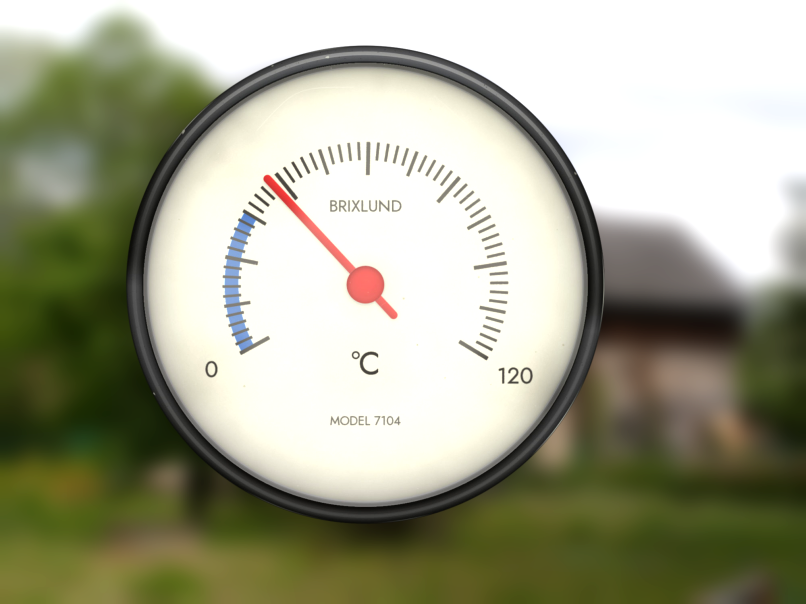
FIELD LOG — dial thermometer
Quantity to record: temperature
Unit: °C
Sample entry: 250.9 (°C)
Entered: 38 (°C)
